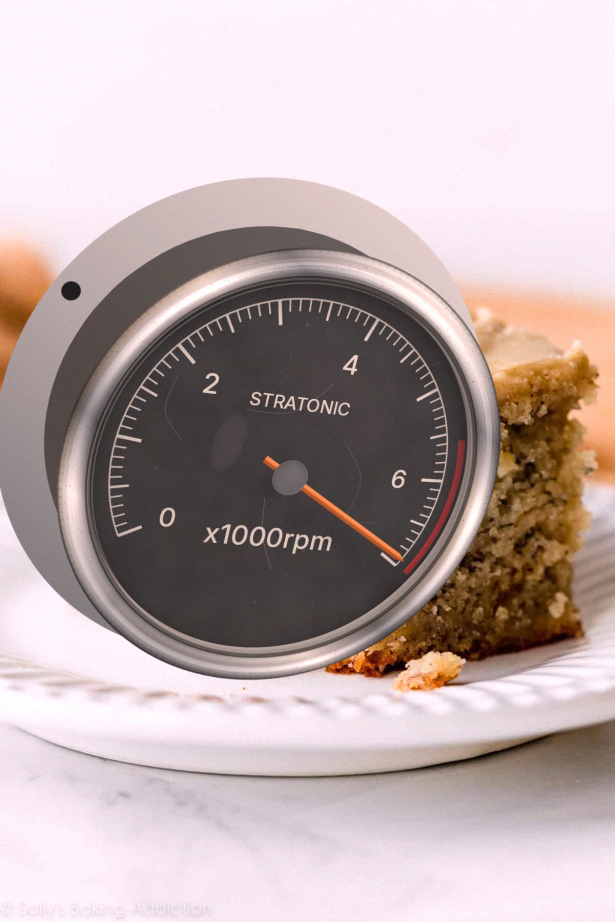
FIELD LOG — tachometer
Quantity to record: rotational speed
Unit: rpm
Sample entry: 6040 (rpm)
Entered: 6900 (rpm)
